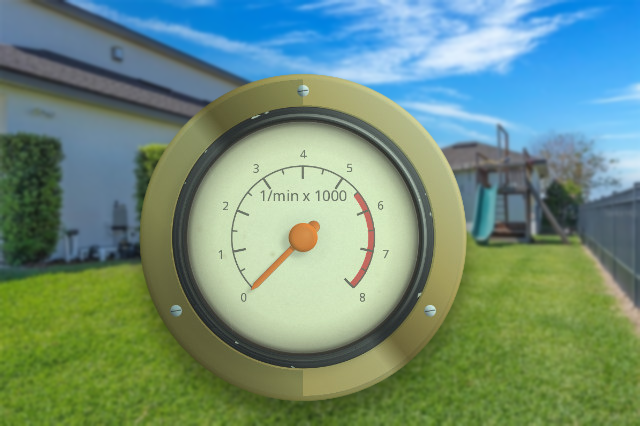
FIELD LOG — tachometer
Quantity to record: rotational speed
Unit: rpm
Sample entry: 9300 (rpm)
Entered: 0 (rpm)
